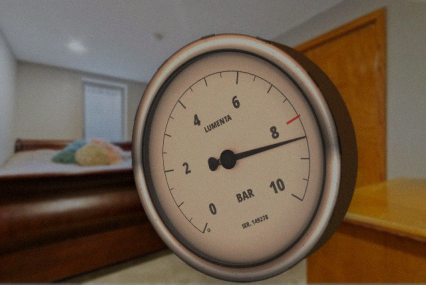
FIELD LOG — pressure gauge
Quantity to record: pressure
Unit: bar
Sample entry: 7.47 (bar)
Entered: 8.5 (bar)
